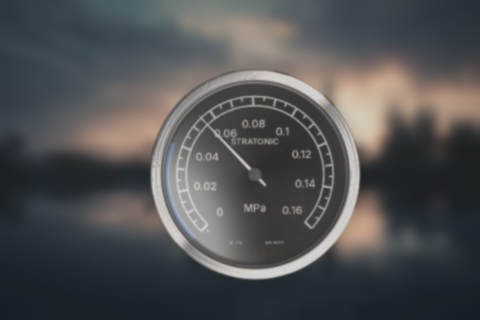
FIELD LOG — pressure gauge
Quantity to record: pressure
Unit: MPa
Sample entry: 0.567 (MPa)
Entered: 0.055 (MPa)
